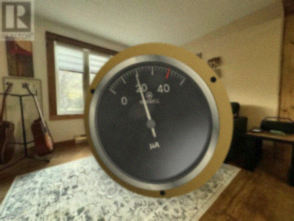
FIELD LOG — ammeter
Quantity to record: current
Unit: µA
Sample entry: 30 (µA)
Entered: 20 (µA)
